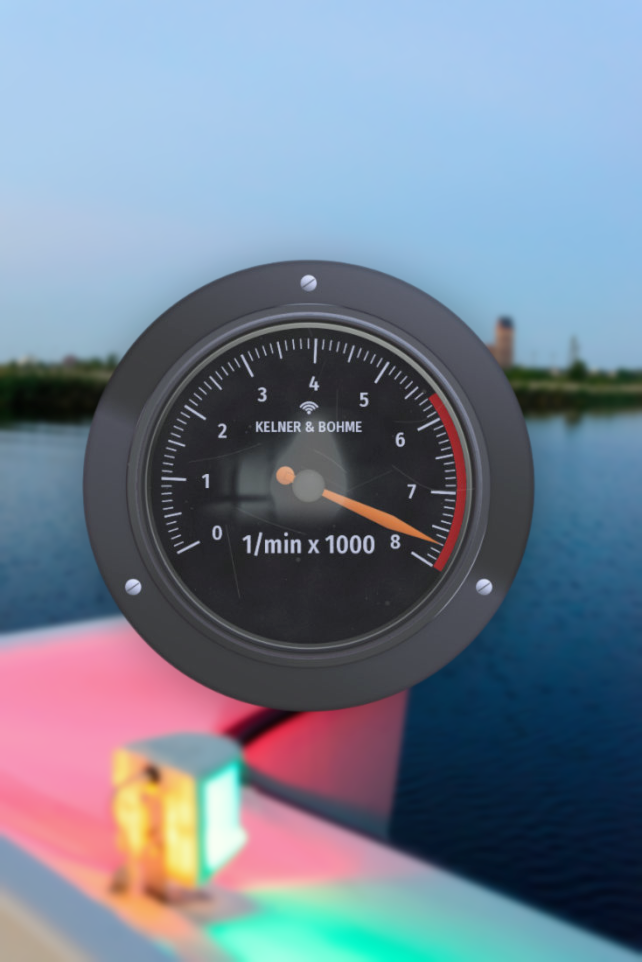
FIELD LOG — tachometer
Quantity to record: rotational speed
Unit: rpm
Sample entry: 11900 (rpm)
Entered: 7700 (rpm)
